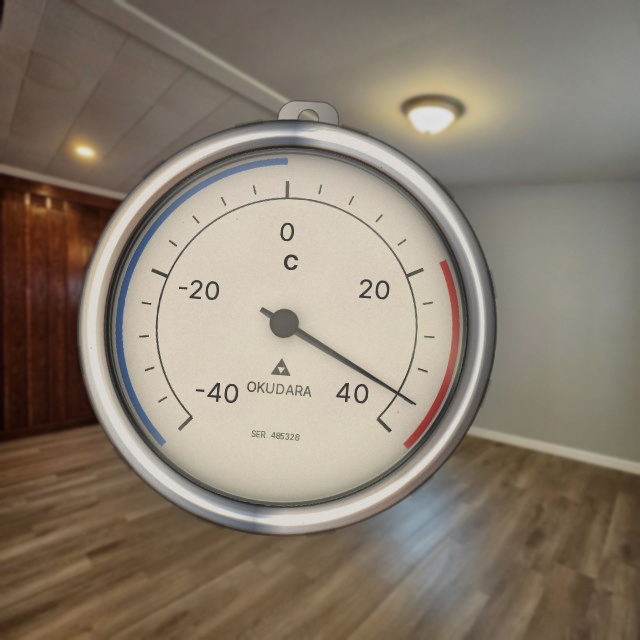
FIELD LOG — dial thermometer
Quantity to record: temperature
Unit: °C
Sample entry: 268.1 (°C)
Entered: 36 (°C)
